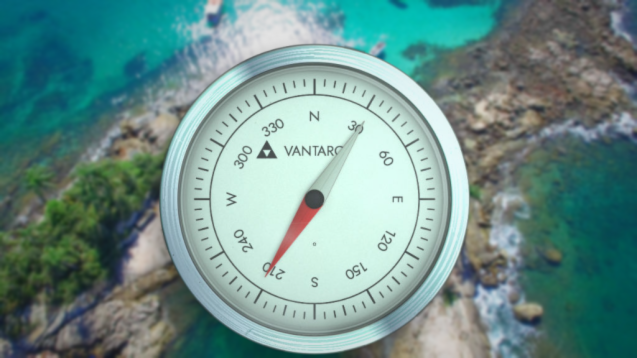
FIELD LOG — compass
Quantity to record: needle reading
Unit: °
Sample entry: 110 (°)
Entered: 212.5 (°)
